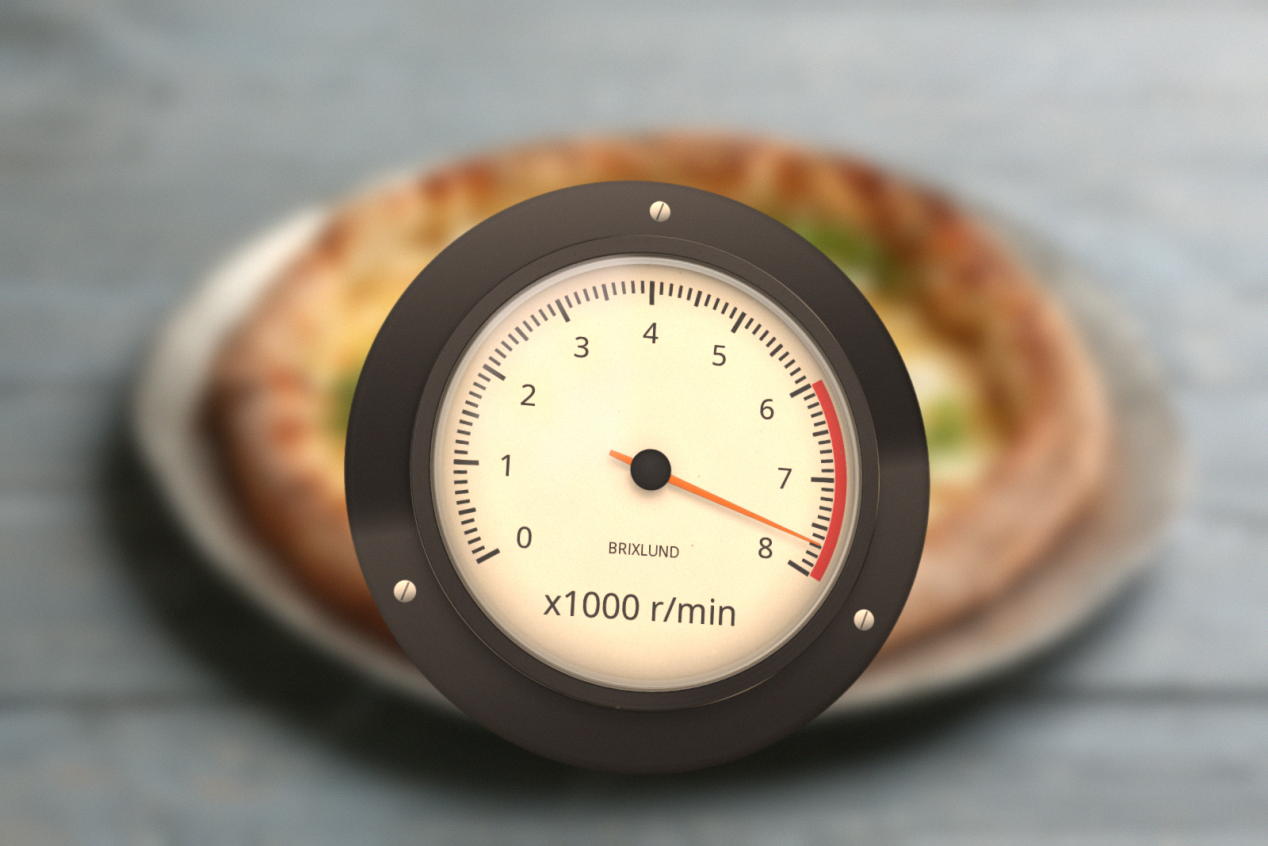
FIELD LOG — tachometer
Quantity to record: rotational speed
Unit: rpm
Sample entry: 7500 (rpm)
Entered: 7700 (rpm)
